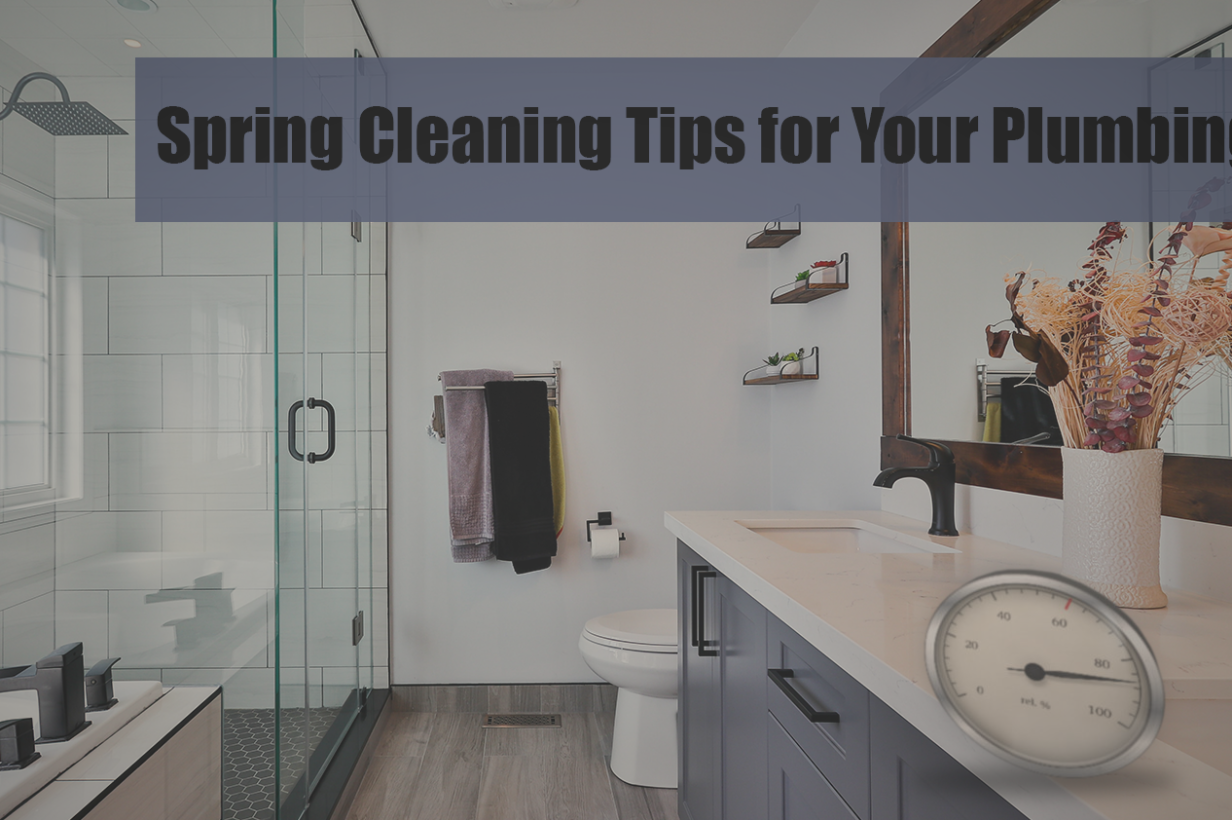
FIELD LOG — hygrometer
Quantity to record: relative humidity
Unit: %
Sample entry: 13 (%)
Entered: 86 (%)
